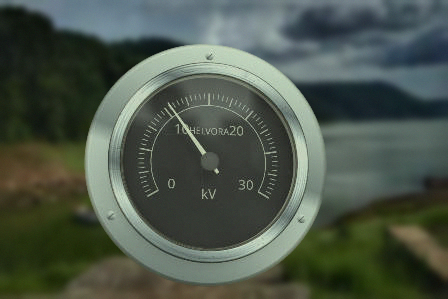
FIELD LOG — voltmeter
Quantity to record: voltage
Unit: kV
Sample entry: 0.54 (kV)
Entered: 10.5 (kV)
